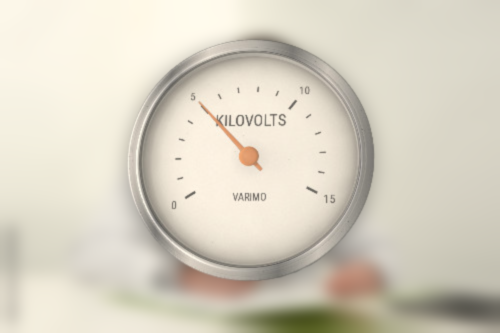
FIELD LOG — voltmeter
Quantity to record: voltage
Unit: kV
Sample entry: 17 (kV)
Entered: 5 (kV)
